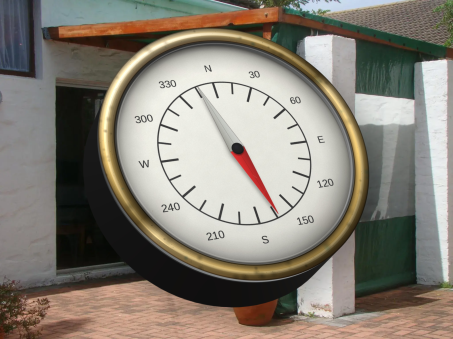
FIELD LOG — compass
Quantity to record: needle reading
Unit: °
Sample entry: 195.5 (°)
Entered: 165 (°)
